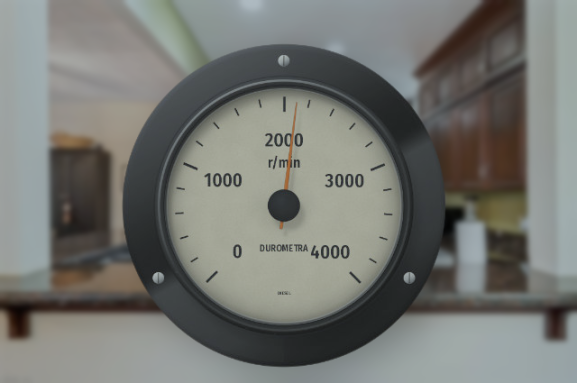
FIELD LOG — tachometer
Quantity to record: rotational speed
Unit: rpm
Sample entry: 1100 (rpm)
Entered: 2100 (rpm)
